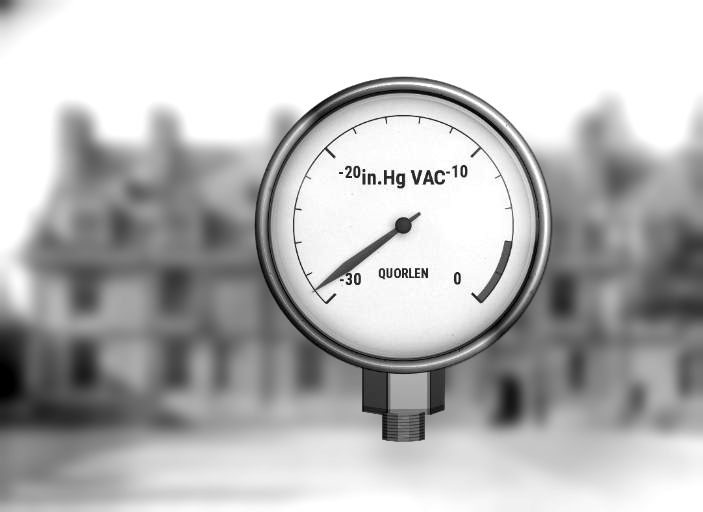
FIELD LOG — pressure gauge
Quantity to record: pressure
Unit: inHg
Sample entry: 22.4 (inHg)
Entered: -29 (inHg)
